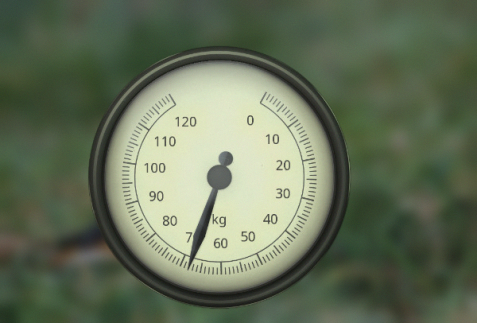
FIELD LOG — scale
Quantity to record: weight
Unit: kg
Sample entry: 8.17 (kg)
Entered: 68 (kg)
